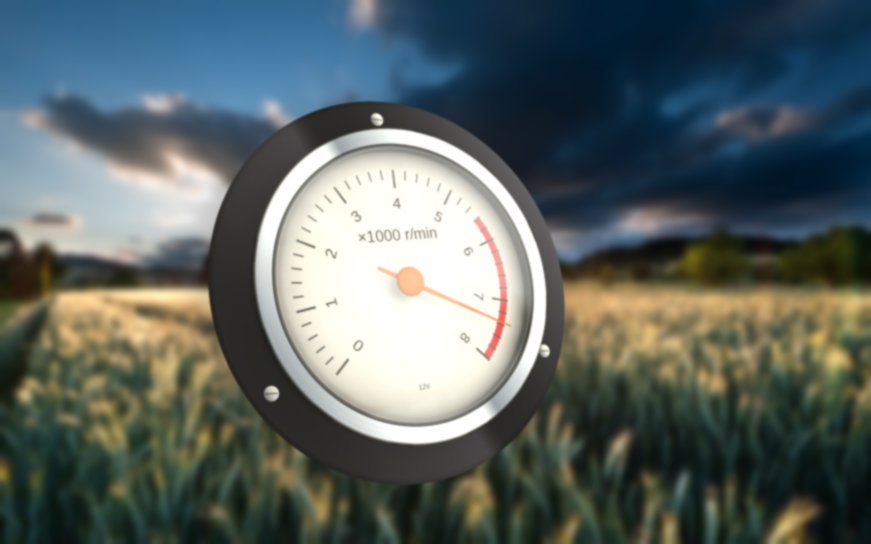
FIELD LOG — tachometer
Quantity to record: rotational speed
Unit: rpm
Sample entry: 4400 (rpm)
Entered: 7400 (rpm)
